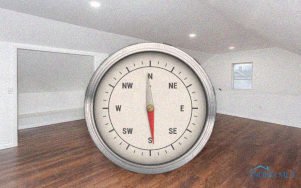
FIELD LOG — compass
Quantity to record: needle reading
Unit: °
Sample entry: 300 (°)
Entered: 175 (°)
